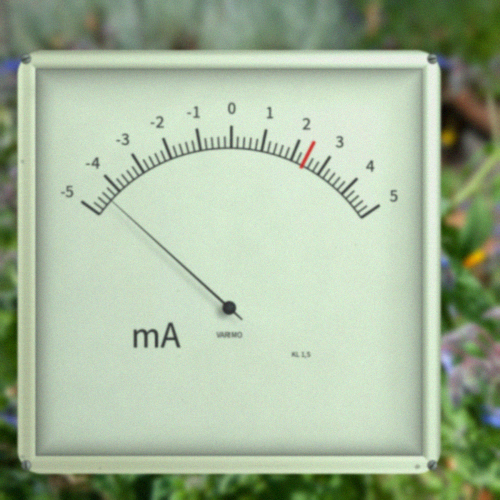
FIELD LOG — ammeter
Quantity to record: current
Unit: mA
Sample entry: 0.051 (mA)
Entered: -4.4 (mA)
